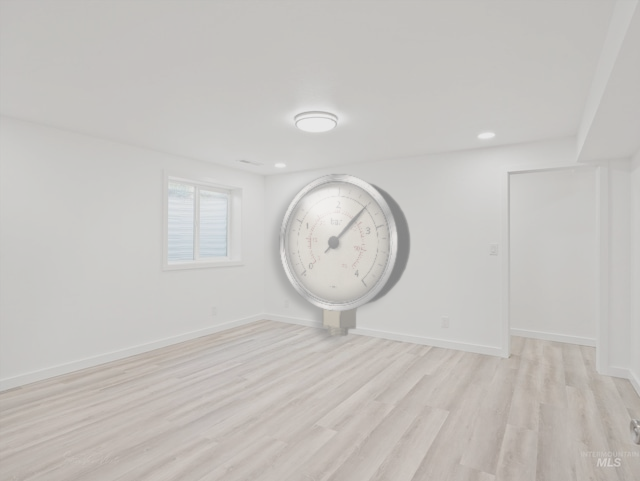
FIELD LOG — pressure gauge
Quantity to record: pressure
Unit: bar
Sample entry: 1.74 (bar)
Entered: 2.6 (bar)
